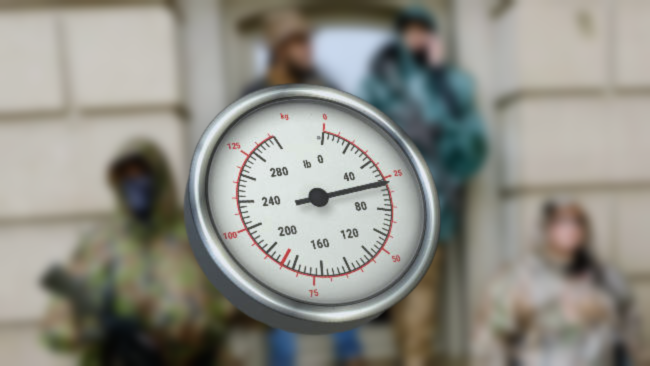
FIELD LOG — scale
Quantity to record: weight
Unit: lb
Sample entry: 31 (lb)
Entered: 60 (lb)
